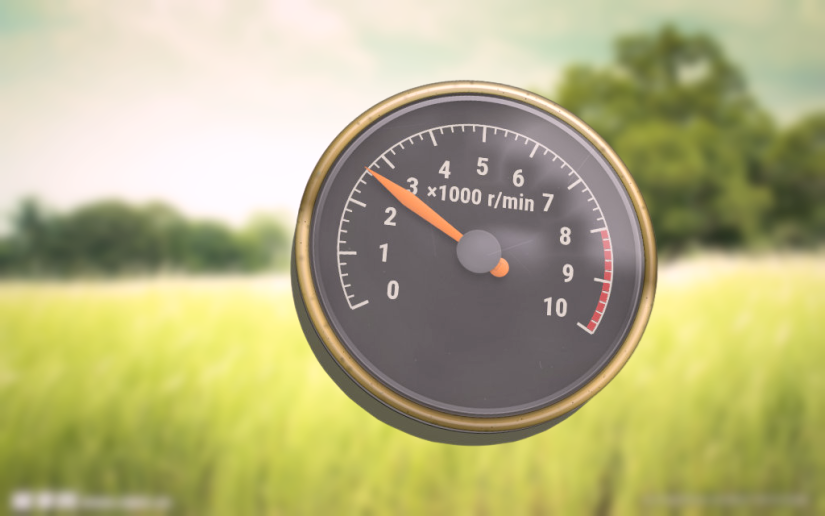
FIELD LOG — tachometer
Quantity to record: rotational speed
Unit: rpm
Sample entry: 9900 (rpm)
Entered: 2600 (rpm)
